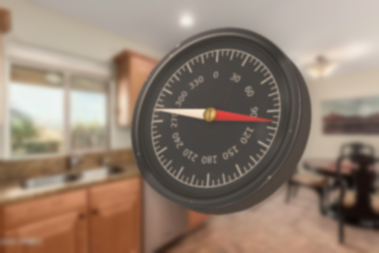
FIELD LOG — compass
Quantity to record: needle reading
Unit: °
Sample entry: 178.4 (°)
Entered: 100 (°)
